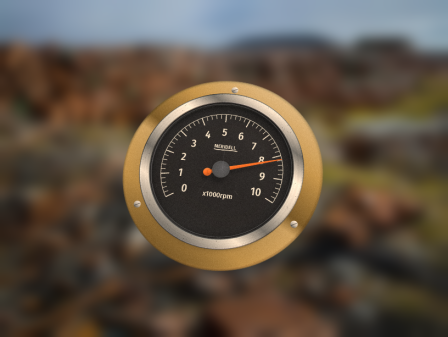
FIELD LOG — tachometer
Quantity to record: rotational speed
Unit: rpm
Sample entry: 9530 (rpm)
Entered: 8200 (rpm)
